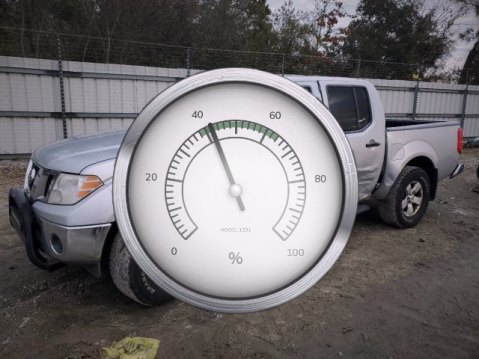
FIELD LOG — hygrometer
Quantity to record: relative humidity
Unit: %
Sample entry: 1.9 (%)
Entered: 42 (%)
